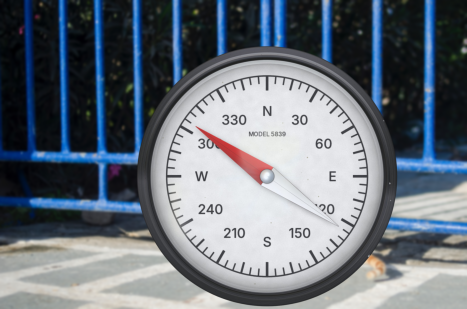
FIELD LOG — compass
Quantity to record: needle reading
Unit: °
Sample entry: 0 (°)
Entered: 305 (°)
